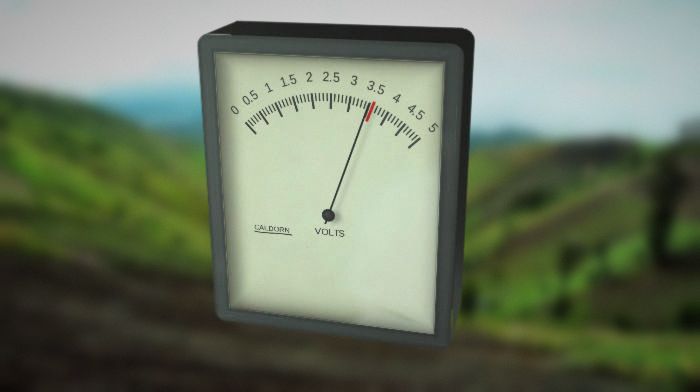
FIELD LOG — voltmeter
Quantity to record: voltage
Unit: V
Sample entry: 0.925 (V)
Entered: 3.5 (V)
